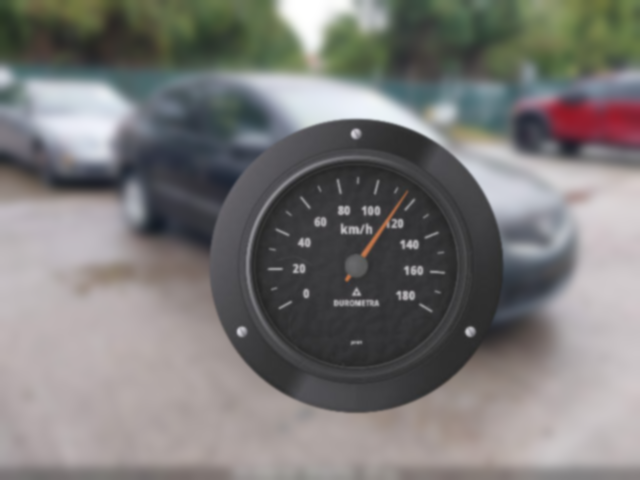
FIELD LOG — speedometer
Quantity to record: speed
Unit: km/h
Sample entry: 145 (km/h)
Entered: 115 (km/h)
